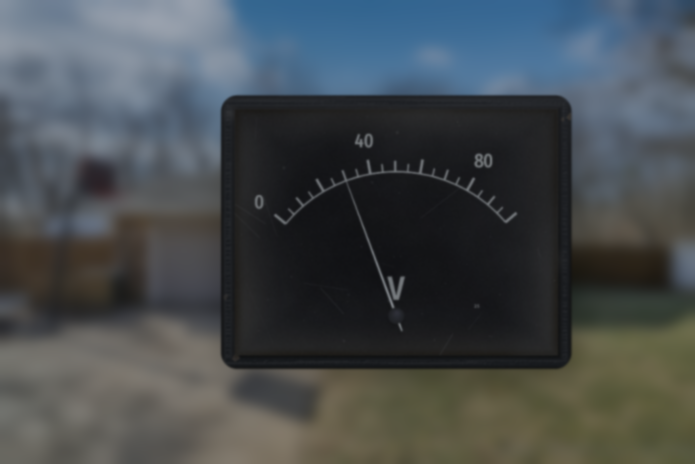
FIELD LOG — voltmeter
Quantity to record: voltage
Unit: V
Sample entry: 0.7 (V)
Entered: 30 (V)
